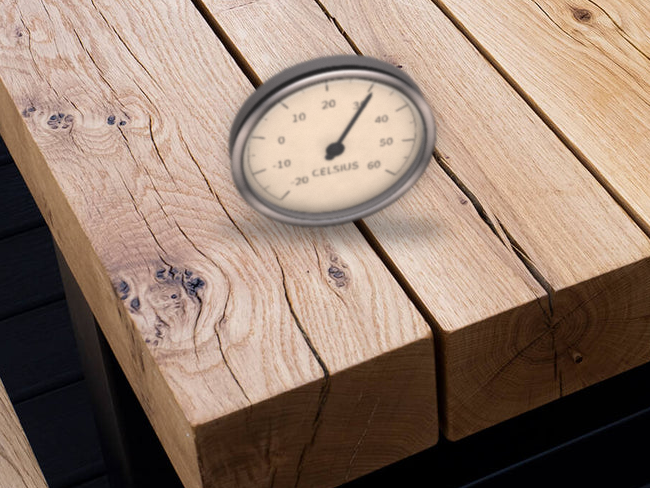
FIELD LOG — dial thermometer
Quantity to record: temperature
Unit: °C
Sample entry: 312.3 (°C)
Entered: 30 (°C)
